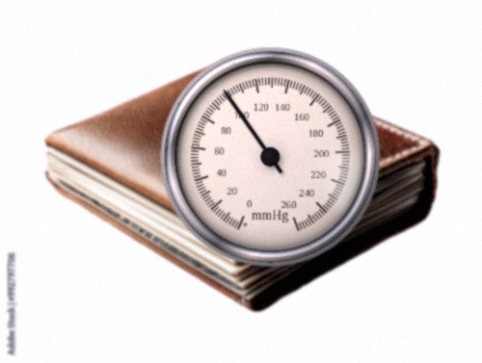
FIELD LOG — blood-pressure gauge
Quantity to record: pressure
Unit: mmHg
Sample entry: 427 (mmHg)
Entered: 100 (mmHg)
